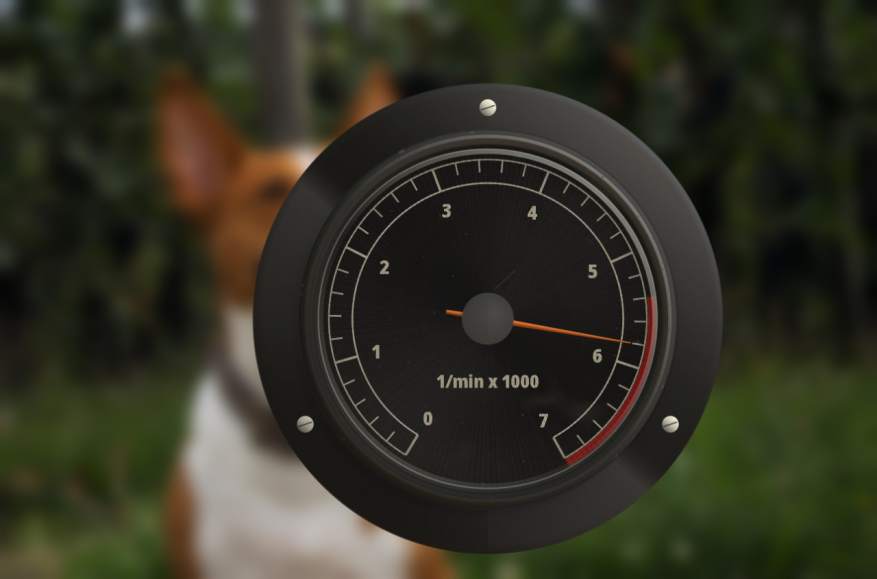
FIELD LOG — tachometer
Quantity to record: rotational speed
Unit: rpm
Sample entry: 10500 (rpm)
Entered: 5800 (rpm)
